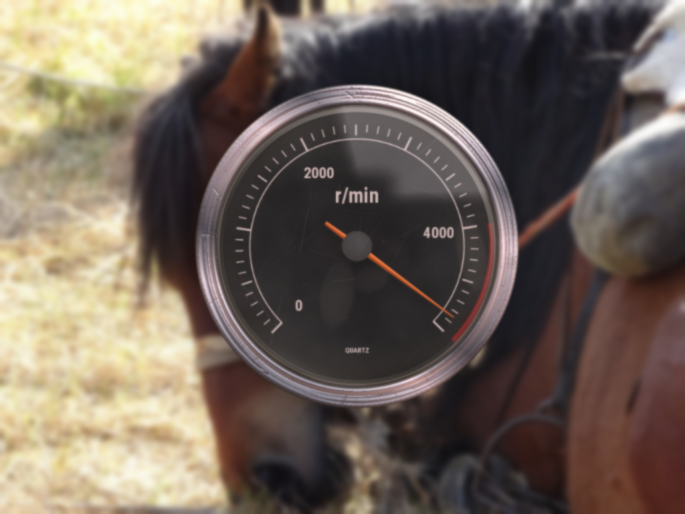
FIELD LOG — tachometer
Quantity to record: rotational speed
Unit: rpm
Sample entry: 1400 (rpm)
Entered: 4850 (rpm)
